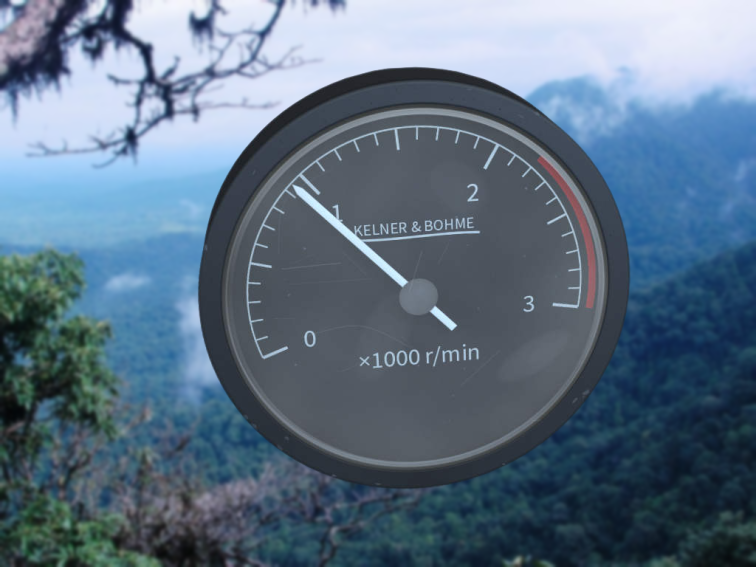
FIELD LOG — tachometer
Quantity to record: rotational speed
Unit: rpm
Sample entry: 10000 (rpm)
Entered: 950 (rpm)
